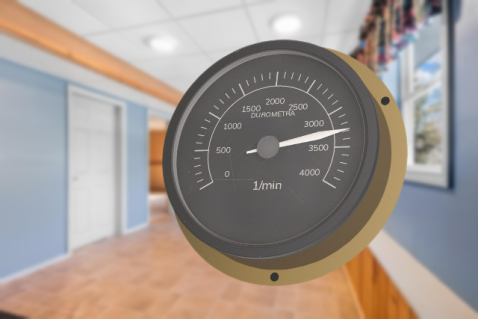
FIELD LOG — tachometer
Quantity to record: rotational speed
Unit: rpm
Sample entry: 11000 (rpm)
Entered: 3300 (rpm)
